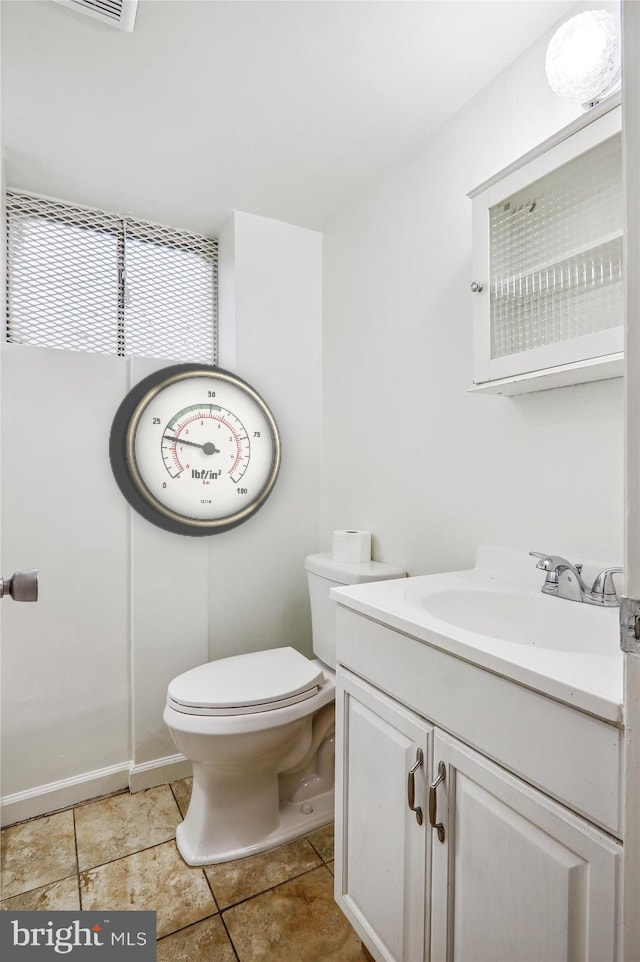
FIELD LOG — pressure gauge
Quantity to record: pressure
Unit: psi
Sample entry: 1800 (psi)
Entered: 20 (psi)
